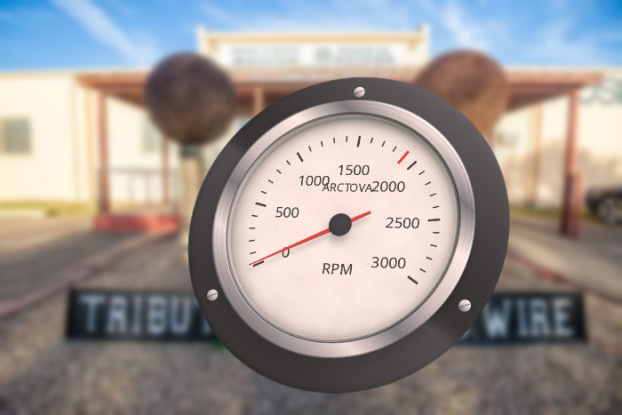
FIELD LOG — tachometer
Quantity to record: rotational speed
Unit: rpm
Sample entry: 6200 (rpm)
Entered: 0 (rpm)
